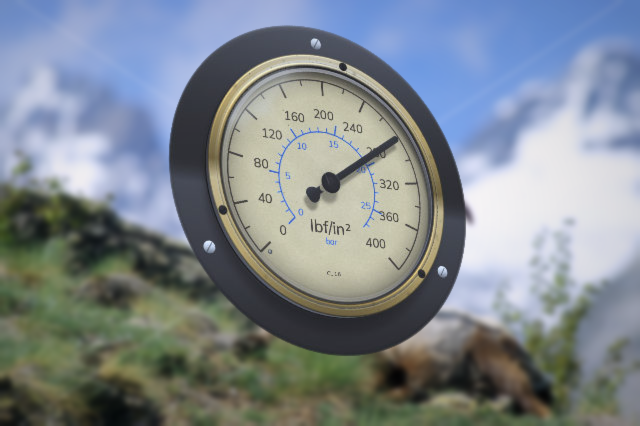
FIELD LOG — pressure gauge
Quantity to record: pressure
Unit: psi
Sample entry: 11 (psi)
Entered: 280 (psi)
